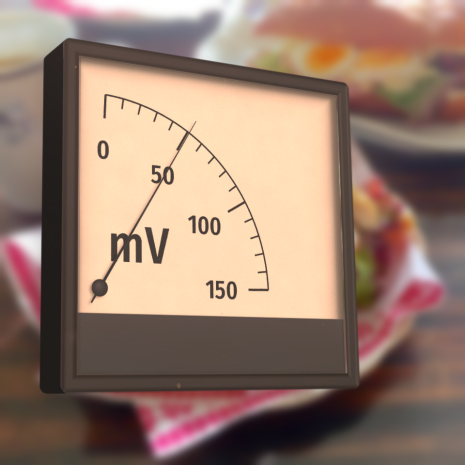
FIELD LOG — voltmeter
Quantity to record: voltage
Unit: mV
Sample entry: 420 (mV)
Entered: 50 (mV)
